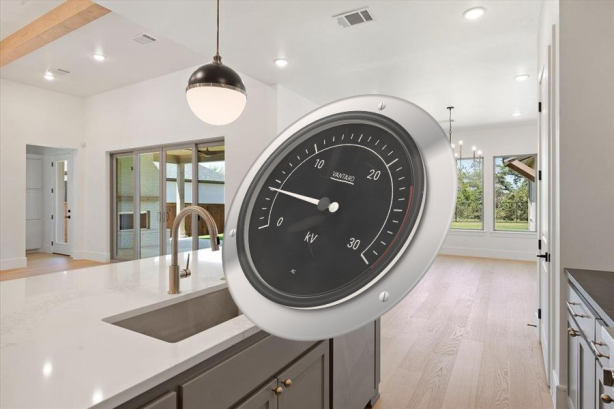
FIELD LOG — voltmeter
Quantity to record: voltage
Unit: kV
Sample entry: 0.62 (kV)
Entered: 4 (kV)
